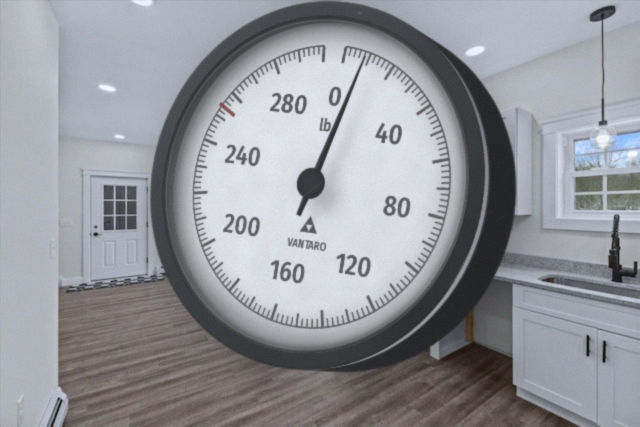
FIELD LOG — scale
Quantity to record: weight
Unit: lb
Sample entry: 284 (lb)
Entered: 10 (lb)
